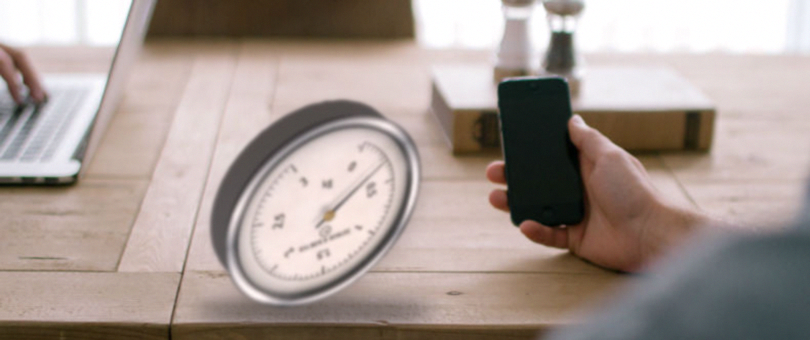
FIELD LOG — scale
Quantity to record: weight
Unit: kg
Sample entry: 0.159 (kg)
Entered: 0.25 (kg)
